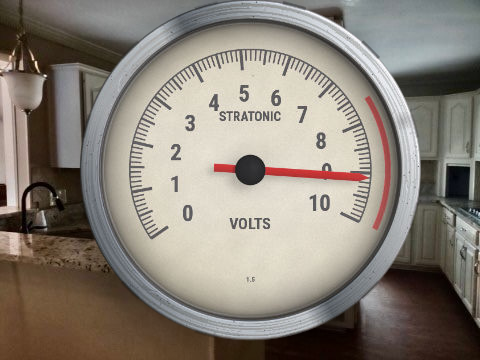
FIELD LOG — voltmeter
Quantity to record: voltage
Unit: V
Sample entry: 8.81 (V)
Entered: 9.1 (V)
